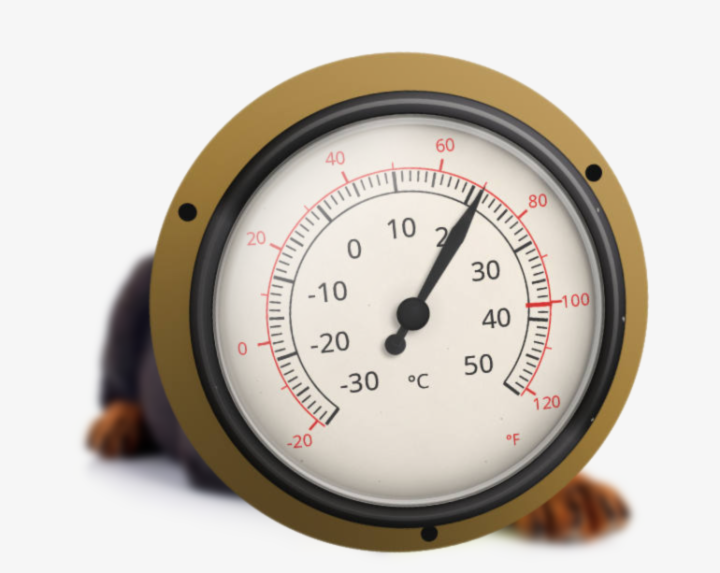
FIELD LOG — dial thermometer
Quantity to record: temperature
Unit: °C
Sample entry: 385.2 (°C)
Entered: 21 (°C)
